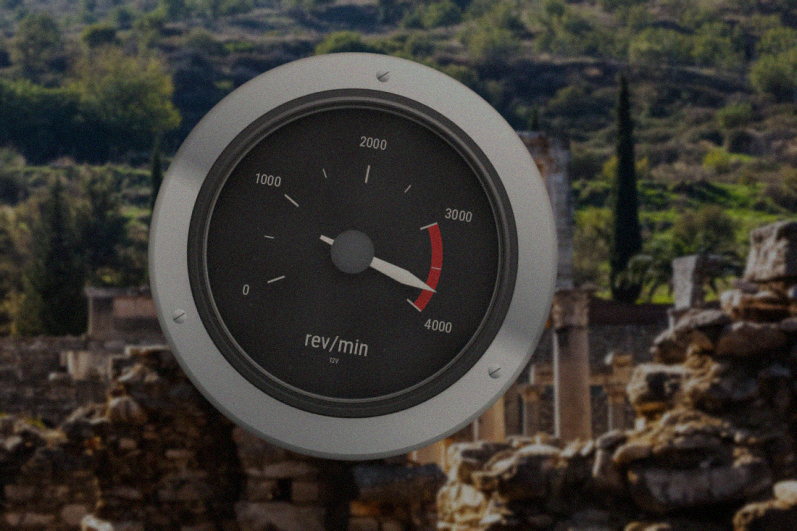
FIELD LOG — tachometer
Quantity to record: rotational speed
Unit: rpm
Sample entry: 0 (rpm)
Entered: 3750 (rpm)
